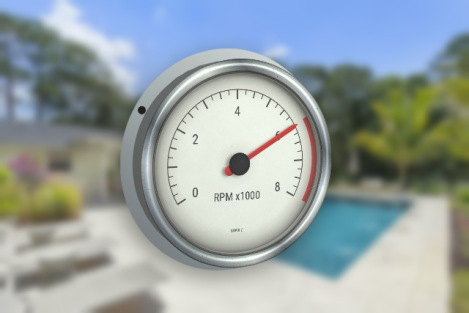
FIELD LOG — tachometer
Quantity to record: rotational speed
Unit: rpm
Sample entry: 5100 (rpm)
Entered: 6000 (rpm)
